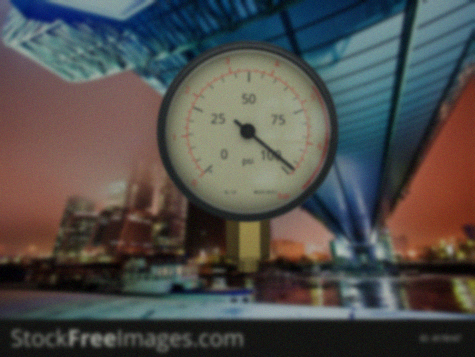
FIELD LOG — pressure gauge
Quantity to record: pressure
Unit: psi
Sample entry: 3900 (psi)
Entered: 97.5 (psi)
